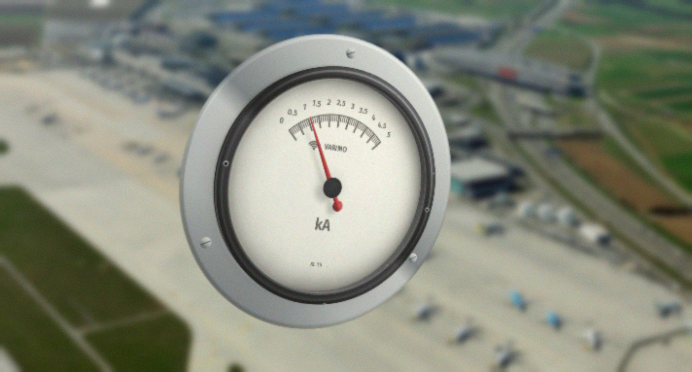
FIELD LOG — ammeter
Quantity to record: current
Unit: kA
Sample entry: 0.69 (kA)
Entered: 1 (kA)
